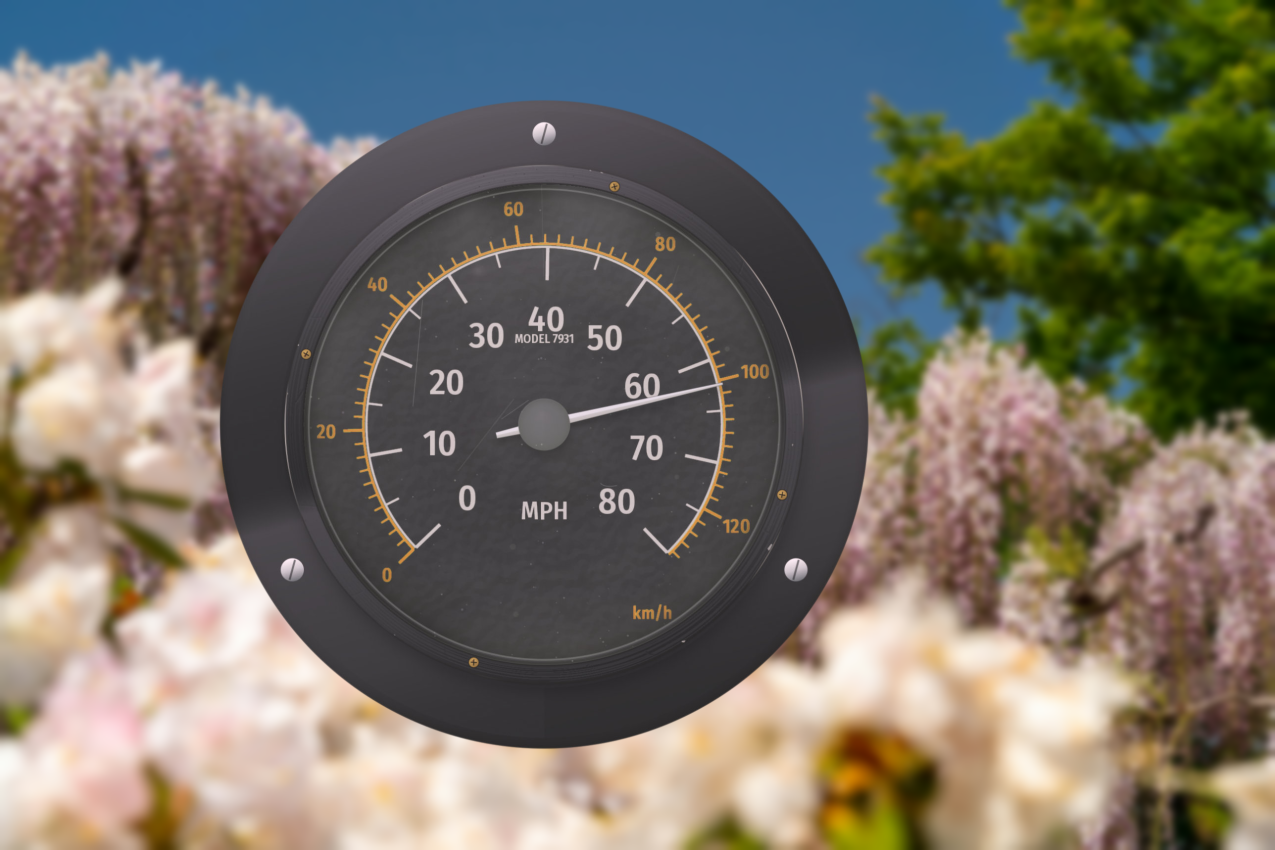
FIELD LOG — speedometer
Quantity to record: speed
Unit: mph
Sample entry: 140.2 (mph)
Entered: 62.5 (mph)
